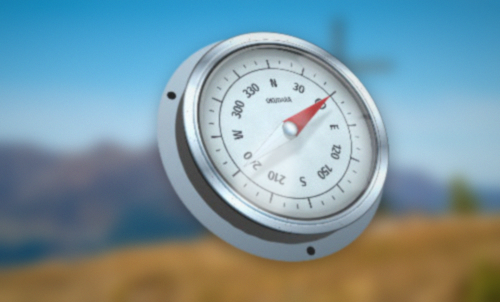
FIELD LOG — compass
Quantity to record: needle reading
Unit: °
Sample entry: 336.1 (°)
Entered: 60 (°)
